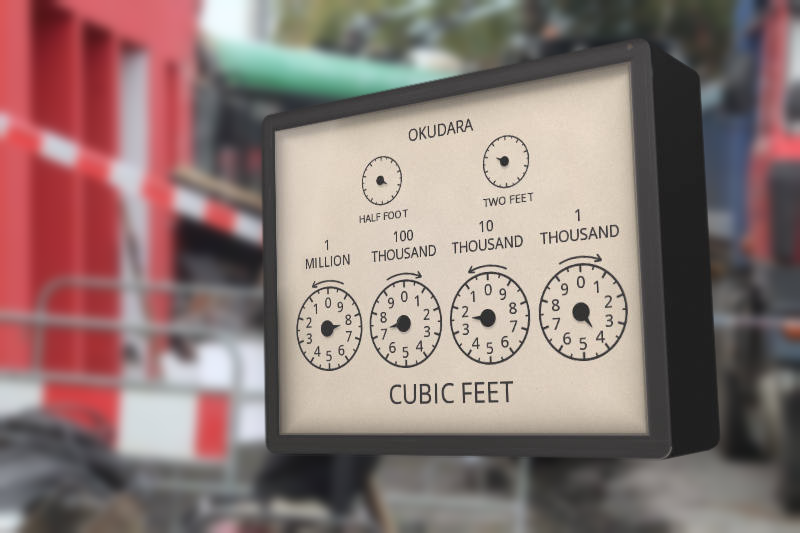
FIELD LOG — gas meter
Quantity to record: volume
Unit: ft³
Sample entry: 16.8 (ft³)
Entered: 772400 (ft³)
